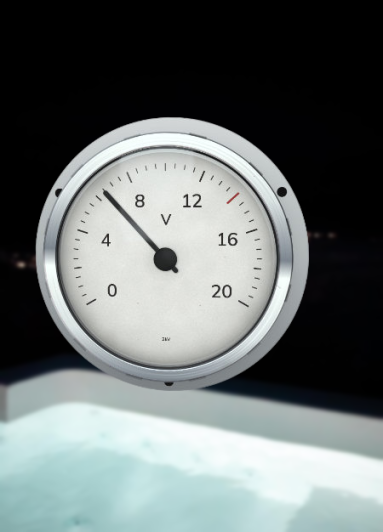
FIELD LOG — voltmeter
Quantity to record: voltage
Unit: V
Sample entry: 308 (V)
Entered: 6.5 (V)
